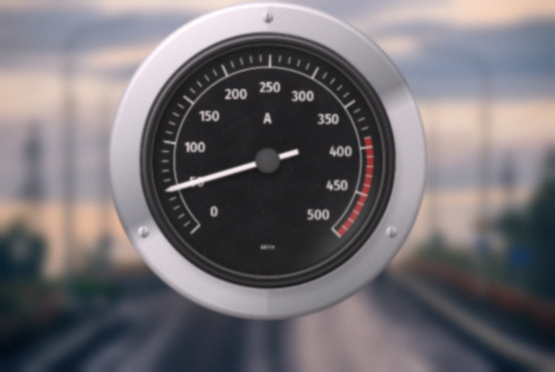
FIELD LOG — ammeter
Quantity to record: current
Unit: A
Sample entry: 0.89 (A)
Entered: 50 (A)
